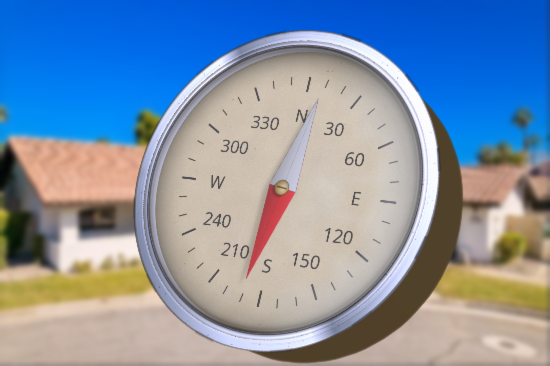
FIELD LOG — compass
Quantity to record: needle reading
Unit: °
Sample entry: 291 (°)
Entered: 190 (°)
